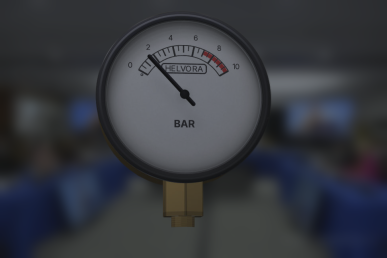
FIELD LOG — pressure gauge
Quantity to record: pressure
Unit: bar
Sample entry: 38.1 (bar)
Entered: 1.5 (bar)
